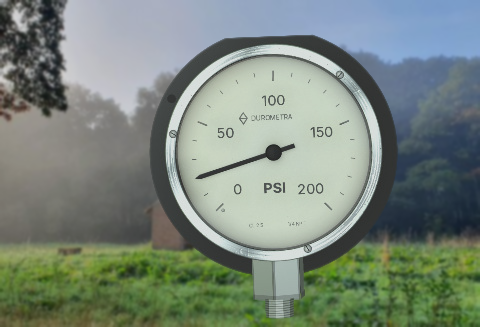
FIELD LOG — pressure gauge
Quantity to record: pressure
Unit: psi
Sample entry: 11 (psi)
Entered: 20 (psi)
